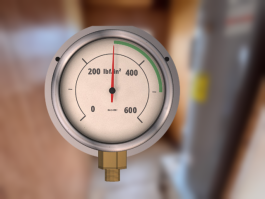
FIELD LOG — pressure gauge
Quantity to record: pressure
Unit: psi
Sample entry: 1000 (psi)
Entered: 300 (psi)
